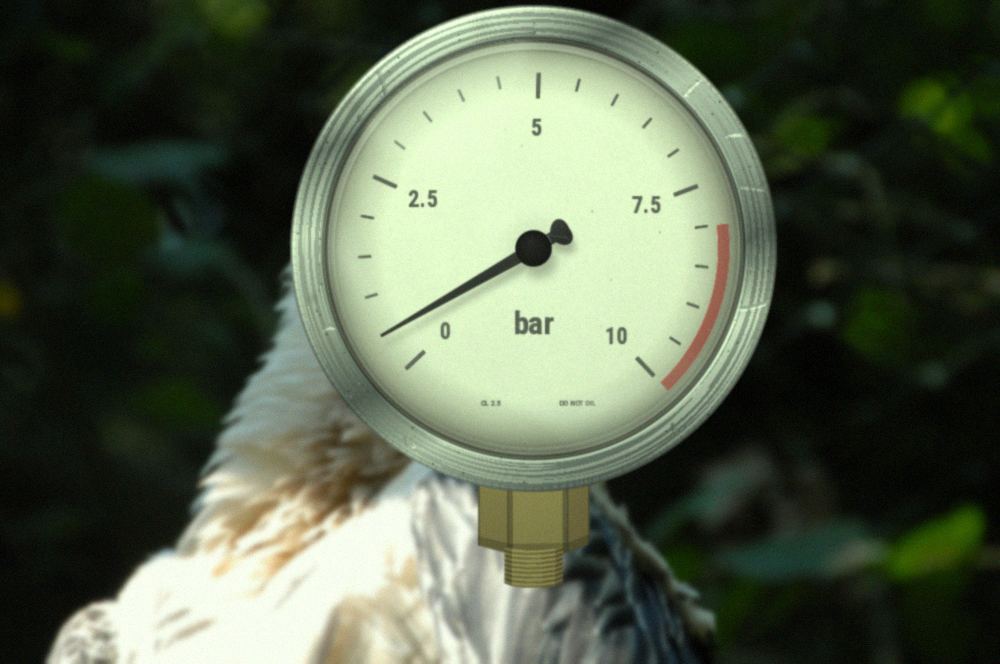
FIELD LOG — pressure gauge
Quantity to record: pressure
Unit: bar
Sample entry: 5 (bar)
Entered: 0.5 (bar)
